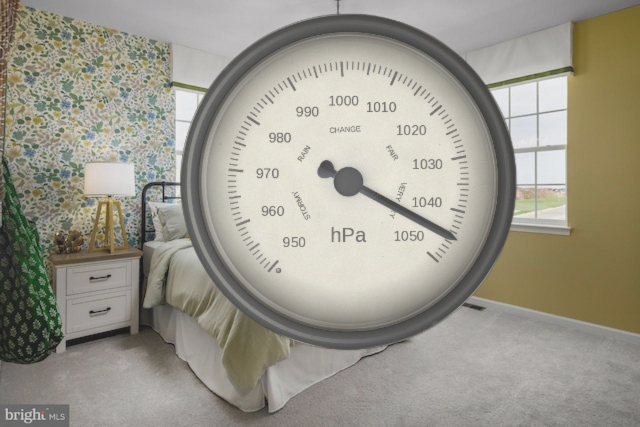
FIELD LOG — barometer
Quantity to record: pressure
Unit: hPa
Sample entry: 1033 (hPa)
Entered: 1045 (hPa)
